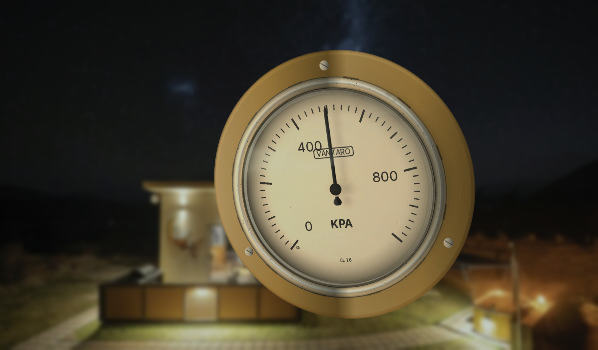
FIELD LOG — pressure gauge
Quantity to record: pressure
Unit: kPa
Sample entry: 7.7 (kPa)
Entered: 500 (kPa)
